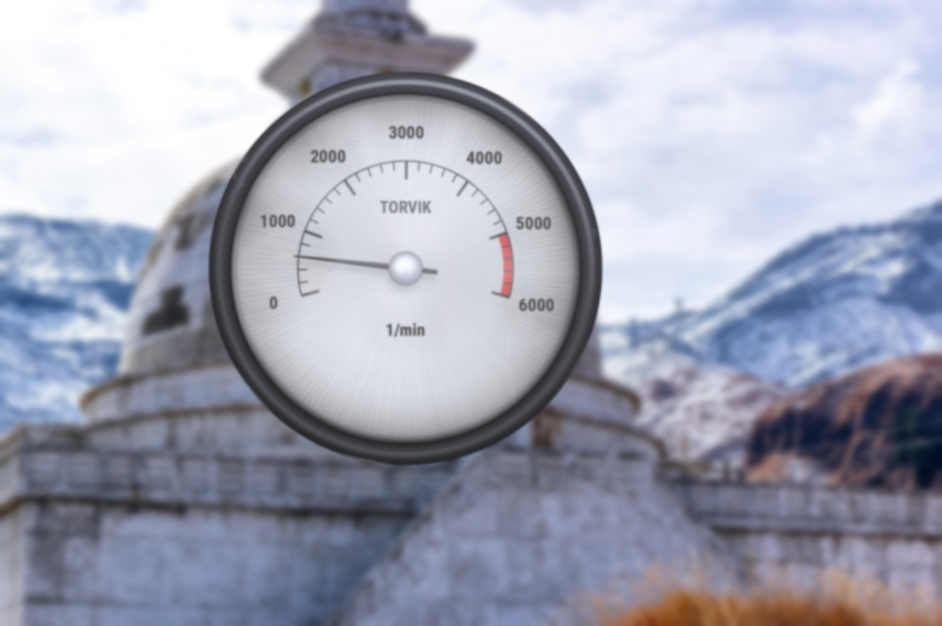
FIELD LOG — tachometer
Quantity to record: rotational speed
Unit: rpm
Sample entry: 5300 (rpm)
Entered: 600 (rpm)
